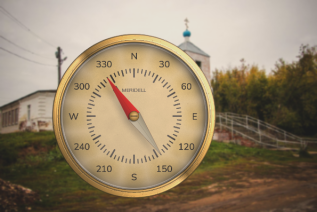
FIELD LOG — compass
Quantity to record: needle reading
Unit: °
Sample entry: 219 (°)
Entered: 325 (°)
